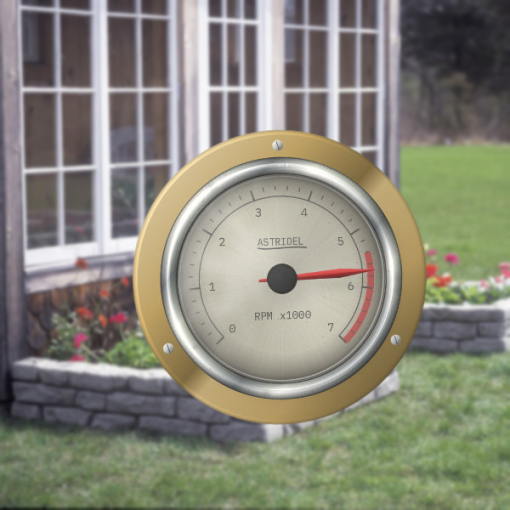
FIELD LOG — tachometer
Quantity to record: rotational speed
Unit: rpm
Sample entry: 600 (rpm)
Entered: 5700 (rpm)
